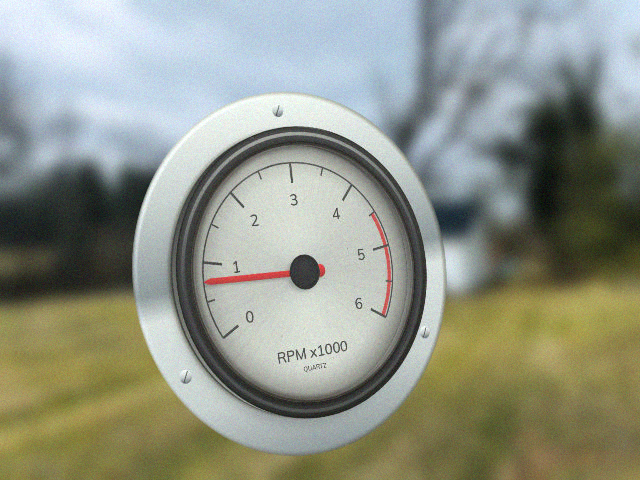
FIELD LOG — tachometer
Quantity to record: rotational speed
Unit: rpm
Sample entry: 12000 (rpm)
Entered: 750 (rpm)
